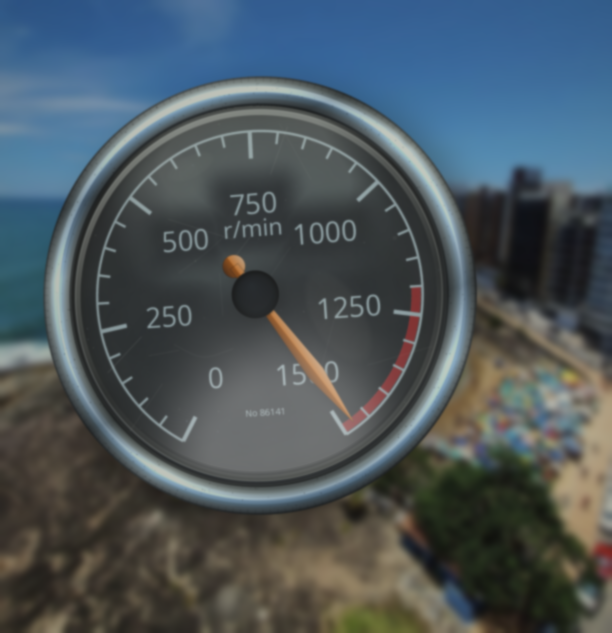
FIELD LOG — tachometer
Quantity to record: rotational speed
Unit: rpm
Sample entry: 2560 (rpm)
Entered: 1475 (rpm)
